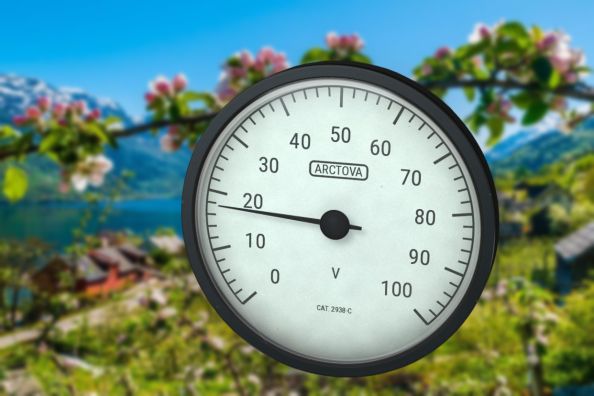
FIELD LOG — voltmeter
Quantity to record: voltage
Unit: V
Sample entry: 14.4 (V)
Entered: 18 (V)
